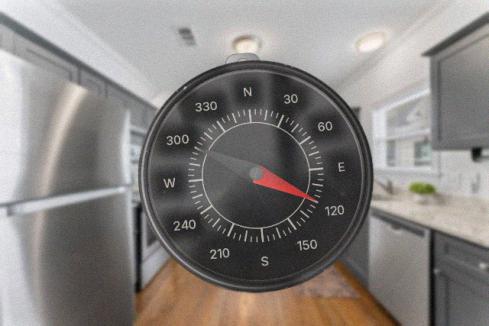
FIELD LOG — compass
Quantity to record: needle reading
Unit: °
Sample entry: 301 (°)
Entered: 120 (°)
